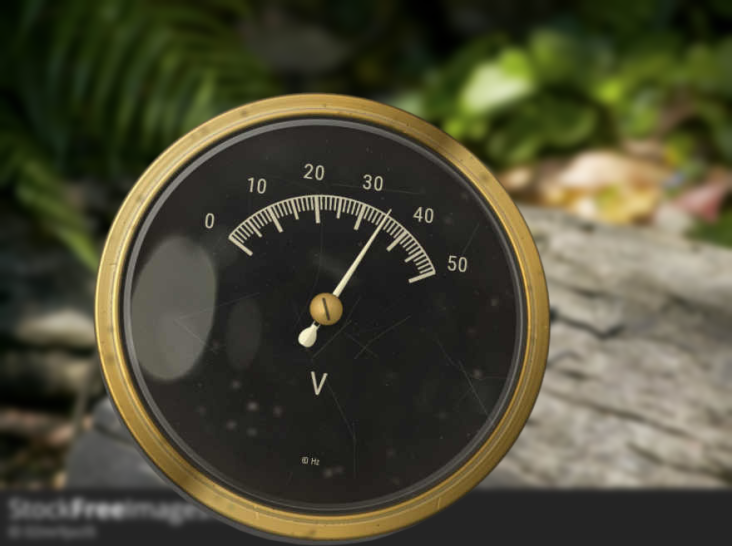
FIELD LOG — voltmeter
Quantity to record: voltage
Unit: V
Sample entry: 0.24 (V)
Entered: 35 (V)
